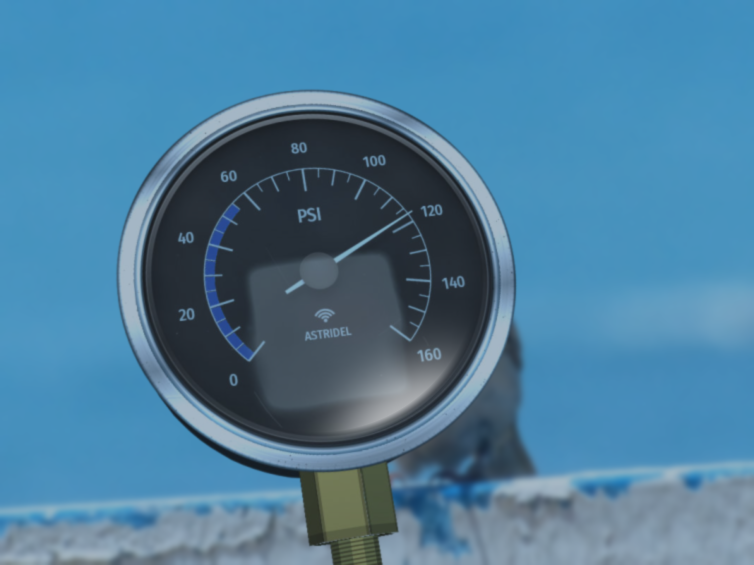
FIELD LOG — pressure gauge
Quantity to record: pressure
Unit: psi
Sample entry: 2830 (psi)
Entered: 117.5 (psi)
